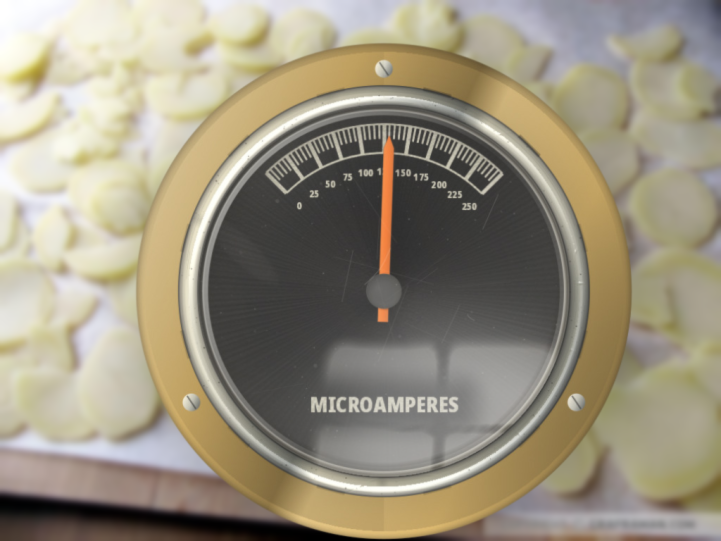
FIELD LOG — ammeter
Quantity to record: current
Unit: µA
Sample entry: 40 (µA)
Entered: 130 (µA)
